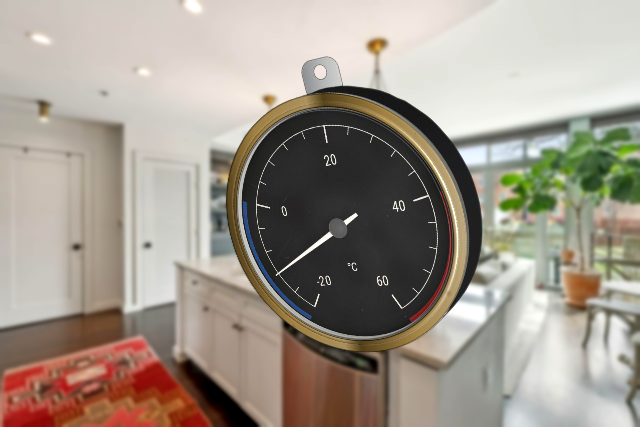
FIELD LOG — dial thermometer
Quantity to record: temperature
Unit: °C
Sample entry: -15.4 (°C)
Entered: -12 (°C)
